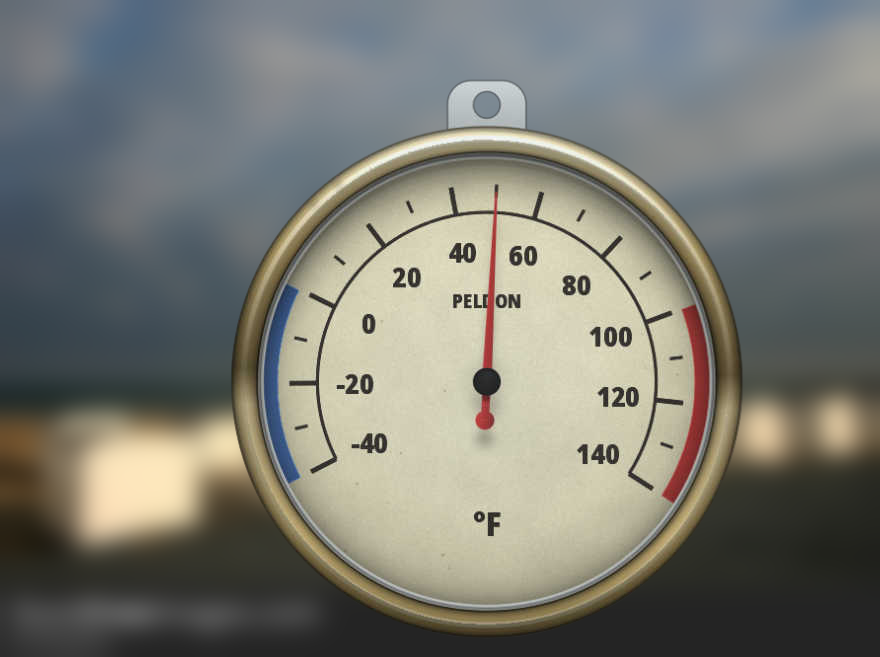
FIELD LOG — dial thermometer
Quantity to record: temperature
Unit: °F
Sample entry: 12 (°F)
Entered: 50 (°F)
